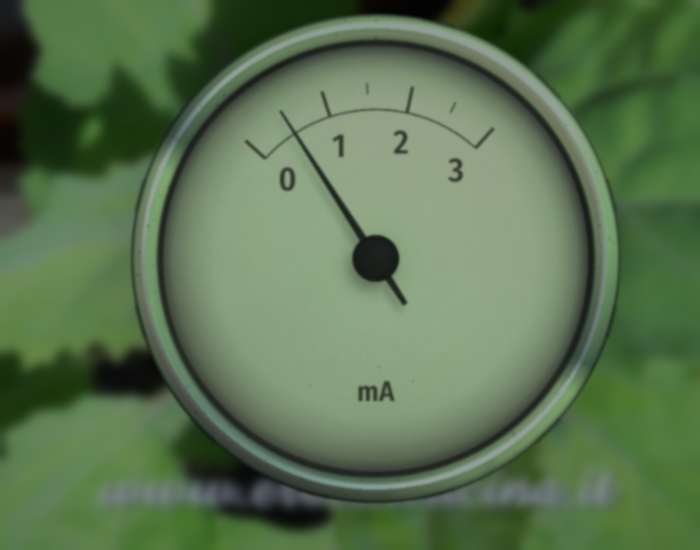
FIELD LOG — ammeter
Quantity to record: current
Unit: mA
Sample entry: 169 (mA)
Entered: 0.5 (mA)
